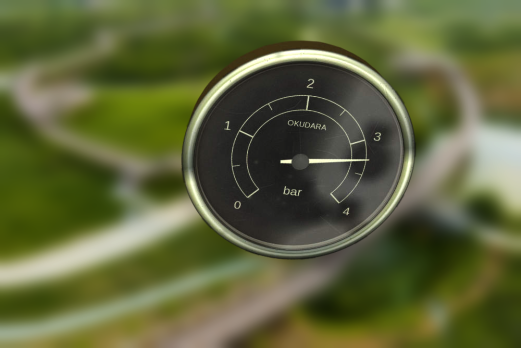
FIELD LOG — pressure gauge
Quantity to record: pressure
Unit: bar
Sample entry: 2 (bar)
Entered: 3.25 (bar)
